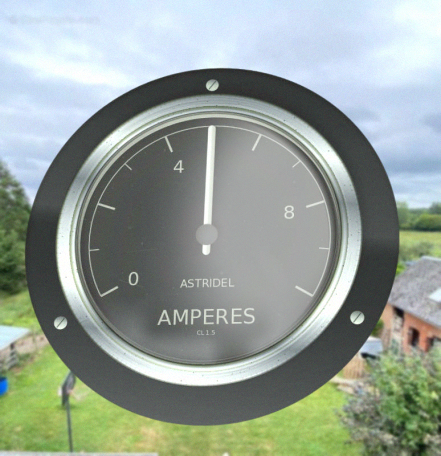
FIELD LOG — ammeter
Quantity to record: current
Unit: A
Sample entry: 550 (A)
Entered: 5 (A)
